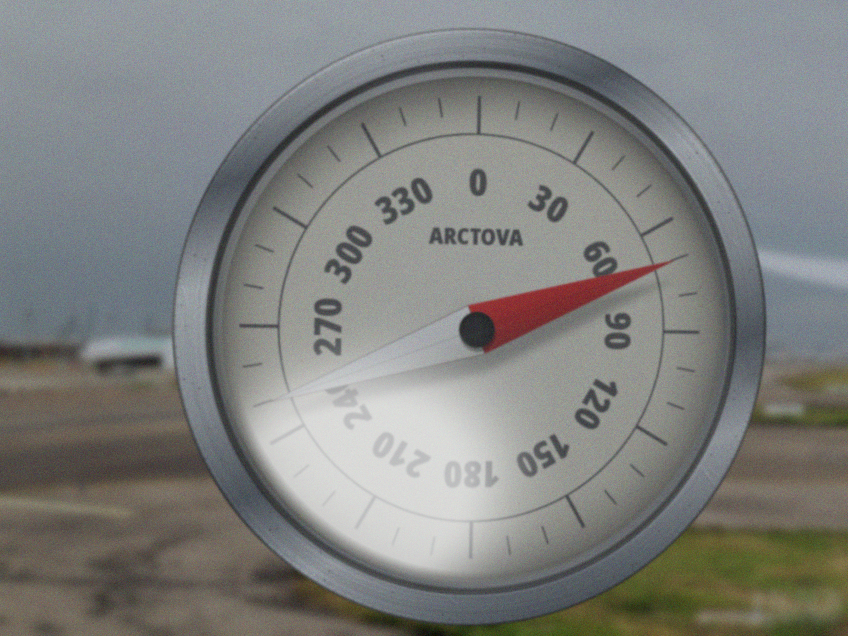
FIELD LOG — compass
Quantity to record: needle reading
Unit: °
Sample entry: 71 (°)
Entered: 70 (°)
